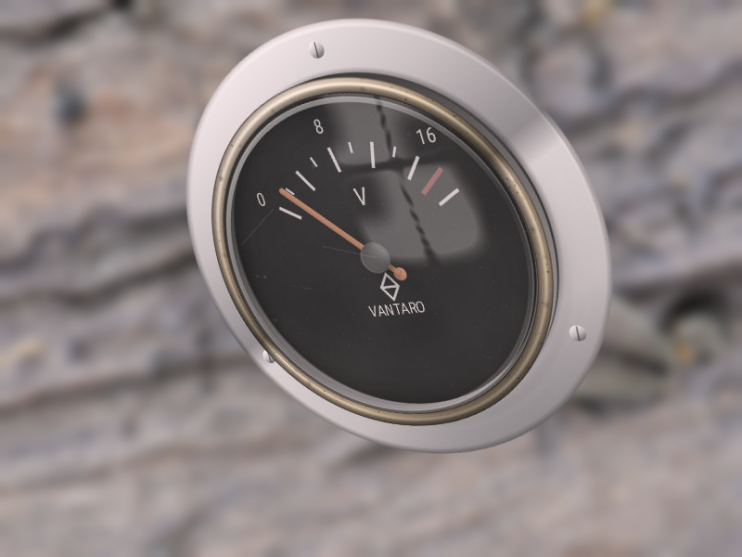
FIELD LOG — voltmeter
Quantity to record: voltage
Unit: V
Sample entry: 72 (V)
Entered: 2 (V)
